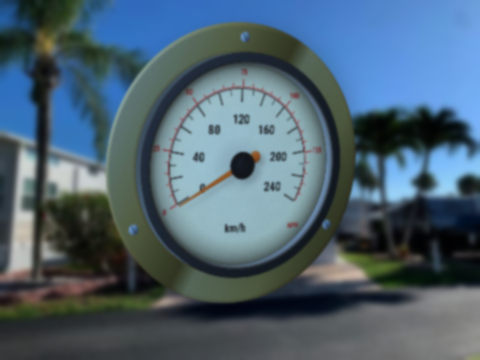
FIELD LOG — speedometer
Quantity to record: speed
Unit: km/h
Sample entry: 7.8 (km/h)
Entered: 0 (km/h)
